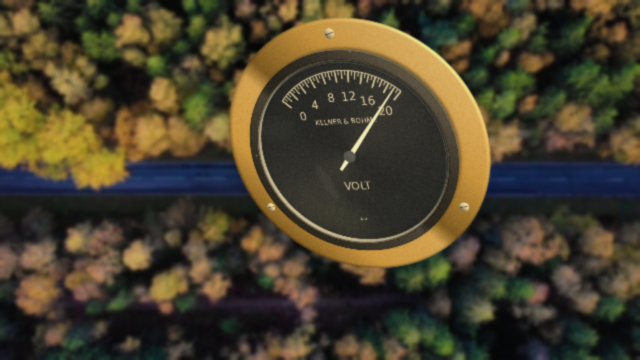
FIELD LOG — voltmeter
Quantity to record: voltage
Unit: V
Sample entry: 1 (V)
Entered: 19 (V)
